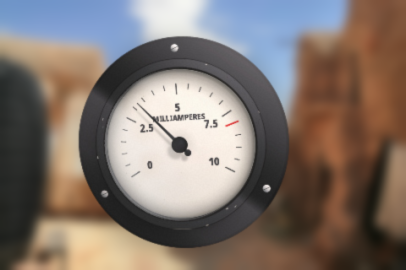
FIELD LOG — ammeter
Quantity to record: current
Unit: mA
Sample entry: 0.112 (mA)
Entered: 3.25 (mA)
